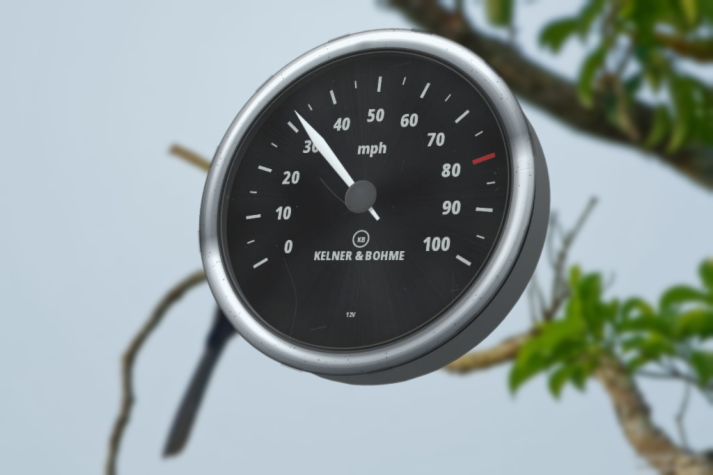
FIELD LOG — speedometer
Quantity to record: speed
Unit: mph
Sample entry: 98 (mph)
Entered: 32.5 (mph)
